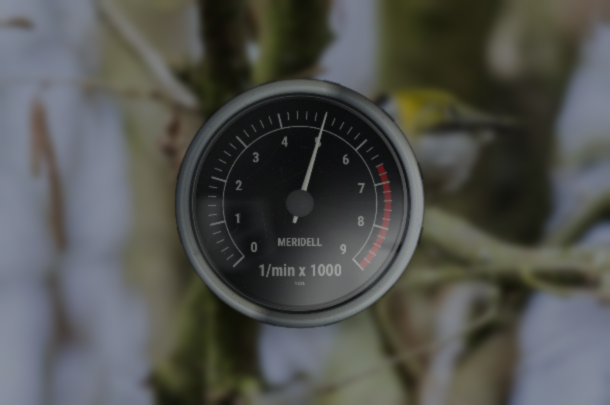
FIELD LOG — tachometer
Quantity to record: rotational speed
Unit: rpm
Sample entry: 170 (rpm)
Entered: 5000 (rpm)
